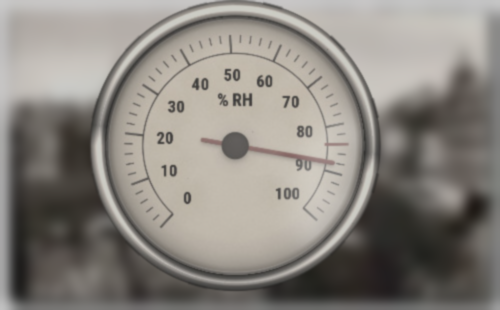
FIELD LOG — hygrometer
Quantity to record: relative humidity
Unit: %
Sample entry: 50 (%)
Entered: 88 (%)
